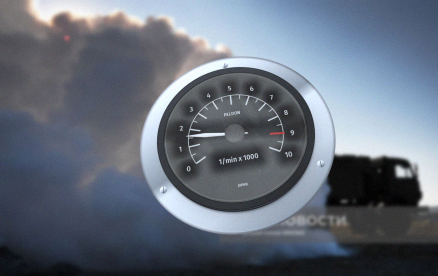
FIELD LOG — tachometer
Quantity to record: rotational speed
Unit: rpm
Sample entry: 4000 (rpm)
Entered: 1500 (rpm)
